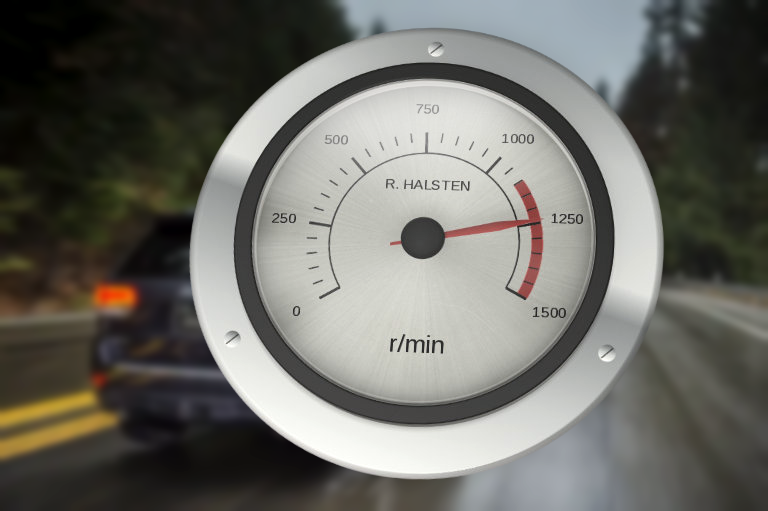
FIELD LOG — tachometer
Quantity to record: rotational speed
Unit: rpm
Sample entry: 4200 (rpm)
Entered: 1250 (rpm)
